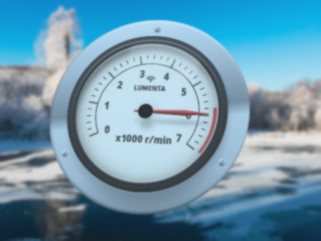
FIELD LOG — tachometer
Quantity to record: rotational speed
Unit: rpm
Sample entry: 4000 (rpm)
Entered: 6000 (rpm)
